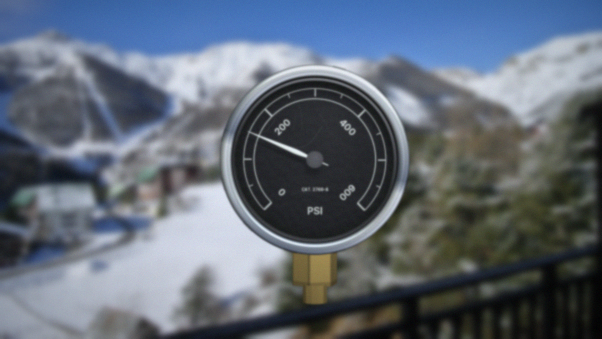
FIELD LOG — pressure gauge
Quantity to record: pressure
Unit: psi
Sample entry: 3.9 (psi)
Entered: 150 (psi)
